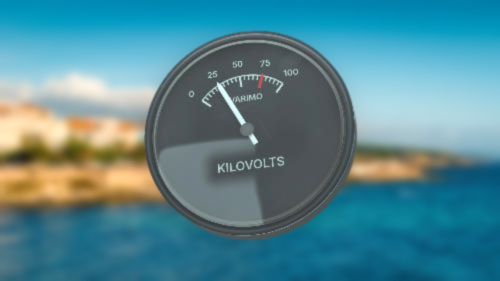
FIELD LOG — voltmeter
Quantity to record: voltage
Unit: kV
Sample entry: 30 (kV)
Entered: 25 (kV)
